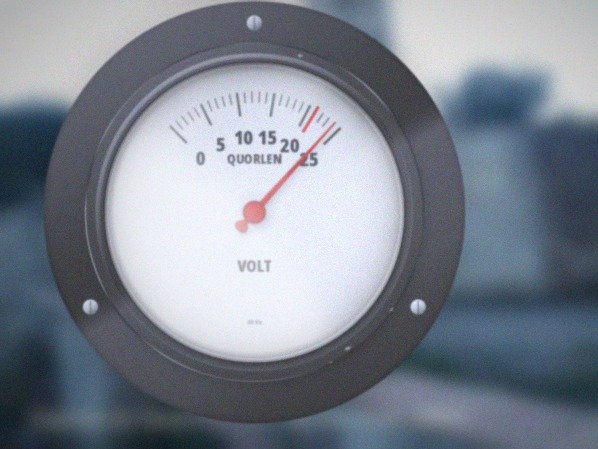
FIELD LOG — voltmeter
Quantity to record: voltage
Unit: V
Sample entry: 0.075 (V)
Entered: 24 (V)
